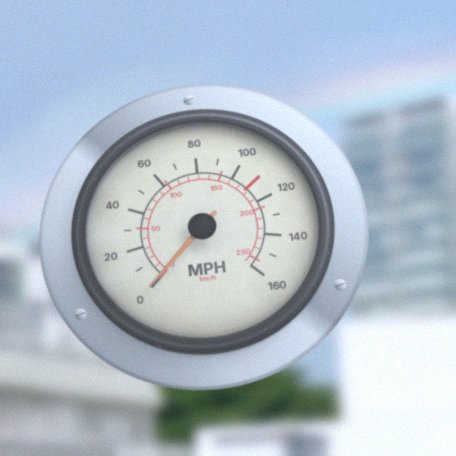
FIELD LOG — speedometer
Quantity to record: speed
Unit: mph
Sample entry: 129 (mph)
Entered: 0 (mph)
